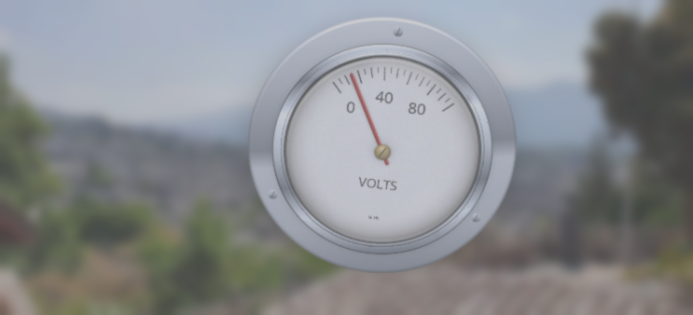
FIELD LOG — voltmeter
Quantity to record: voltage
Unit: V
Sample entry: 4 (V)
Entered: 15 (V)
